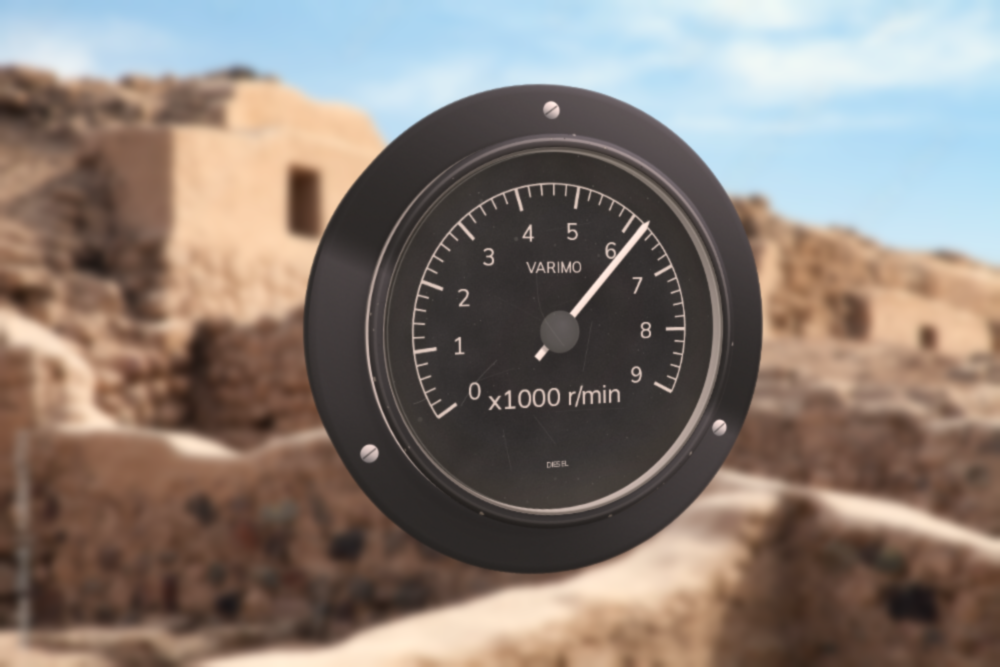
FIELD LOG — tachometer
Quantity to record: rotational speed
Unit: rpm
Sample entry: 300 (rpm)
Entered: 6200 (rpm)
